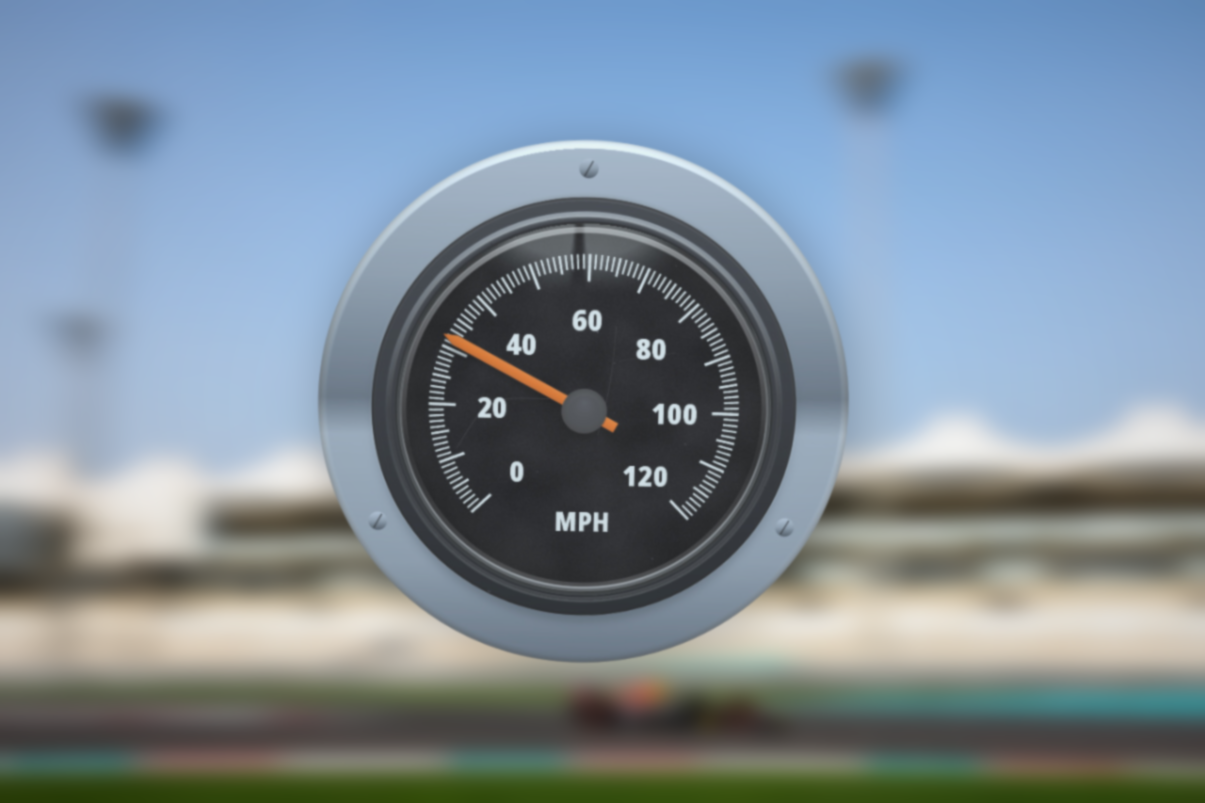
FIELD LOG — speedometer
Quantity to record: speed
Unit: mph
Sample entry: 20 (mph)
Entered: 32 (mph)
